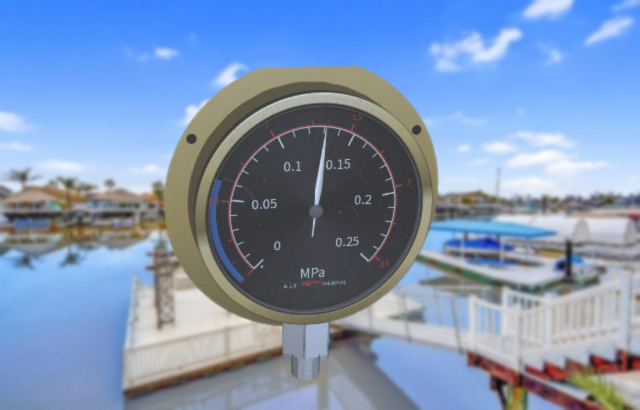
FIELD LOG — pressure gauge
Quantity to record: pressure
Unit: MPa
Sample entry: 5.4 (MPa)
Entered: 0.13 (MPa)
